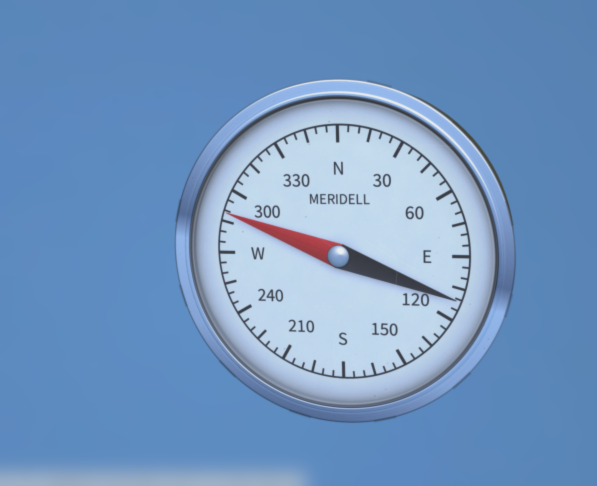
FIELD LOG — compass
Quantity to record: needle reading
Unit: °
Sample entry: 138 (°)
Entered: 290 (°)
